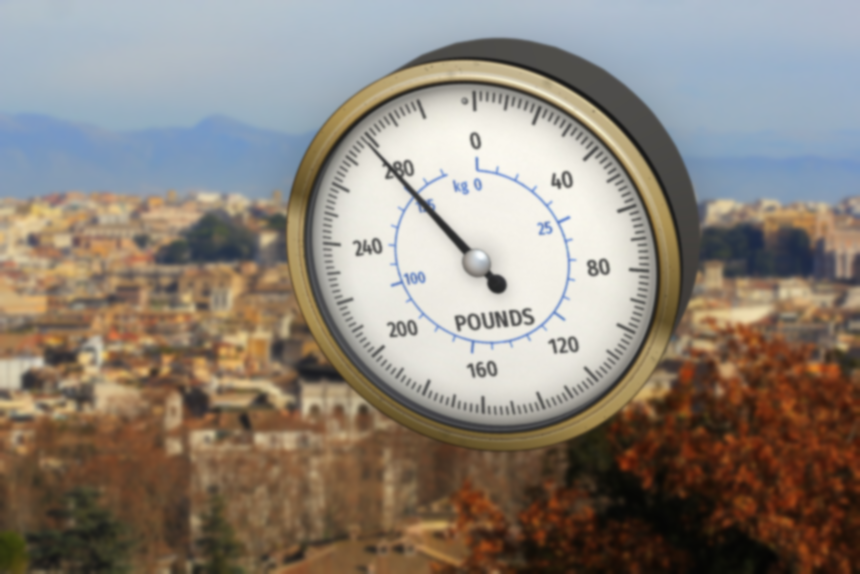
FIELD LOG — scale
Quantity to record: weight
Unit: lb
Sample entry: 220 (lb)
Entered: 280 (lb)
